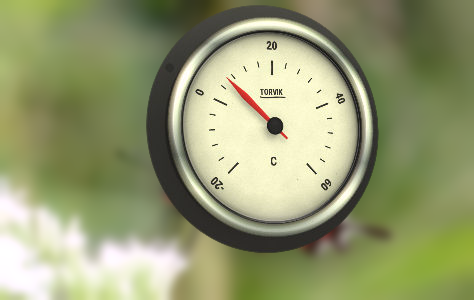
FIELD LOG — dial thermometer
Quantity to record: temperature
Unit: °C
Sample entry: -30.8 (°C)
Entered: 6 (°C)
